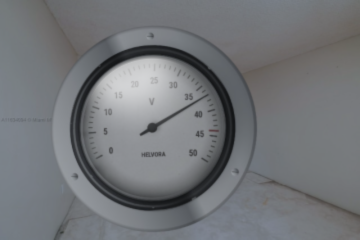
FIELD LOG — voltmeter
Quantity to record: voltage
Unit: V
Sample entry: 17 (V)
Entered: 37 (V)
